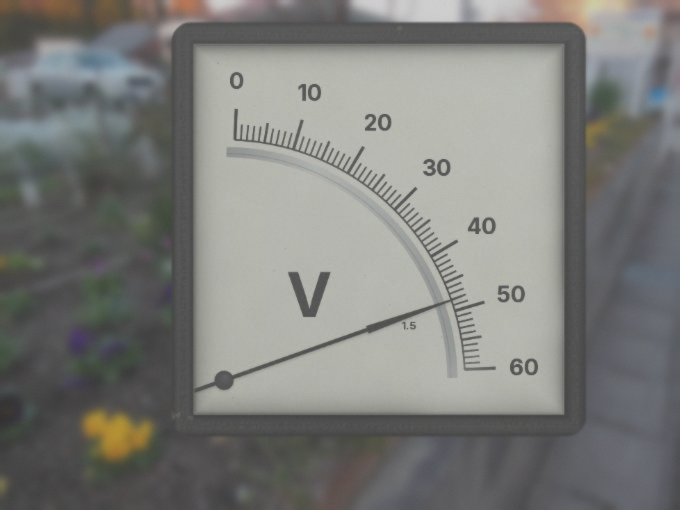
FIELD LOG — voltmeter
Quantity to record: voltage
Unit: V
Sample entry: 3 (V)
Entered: 48 (V)
